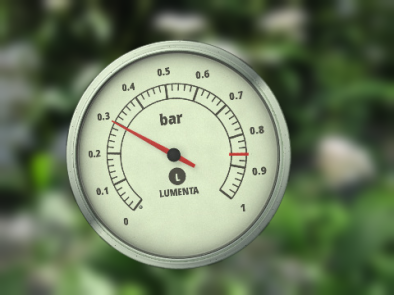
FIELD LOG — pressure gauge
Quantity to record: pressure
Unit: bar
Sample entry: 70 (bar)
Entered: 0.3 (bar)
